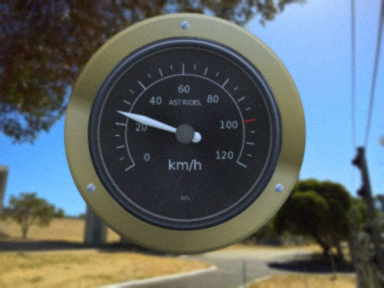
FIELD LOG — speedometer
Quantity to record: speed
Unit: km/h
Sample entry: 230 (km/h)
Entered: 25 (km/h)
